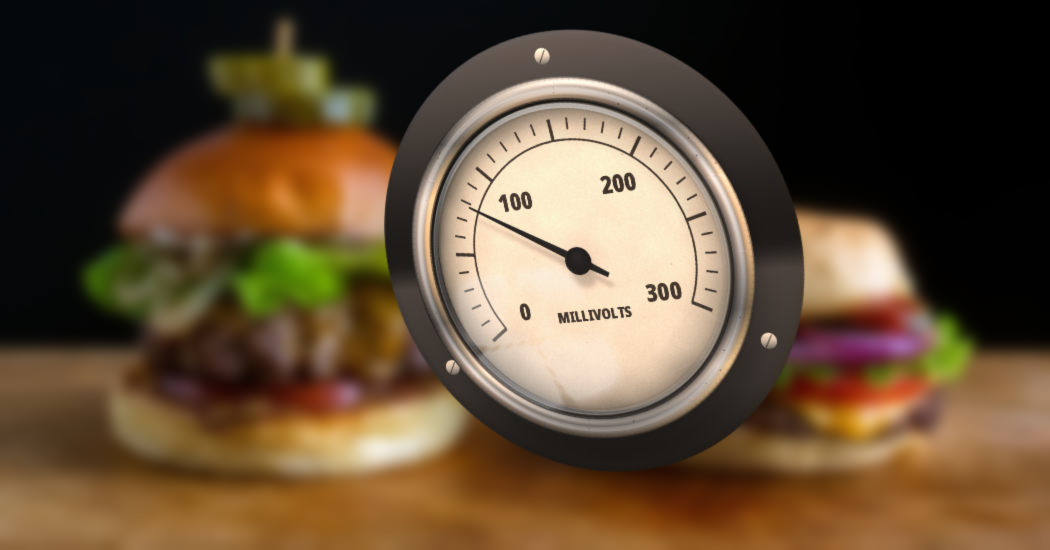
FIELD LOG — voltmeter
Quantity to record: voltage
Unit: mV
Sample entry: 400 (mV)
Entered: 80 (mV)
